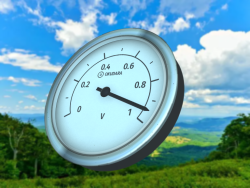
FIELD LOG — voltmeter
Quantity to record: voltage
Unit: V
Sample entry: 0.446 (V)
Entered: 0.95 (V)
